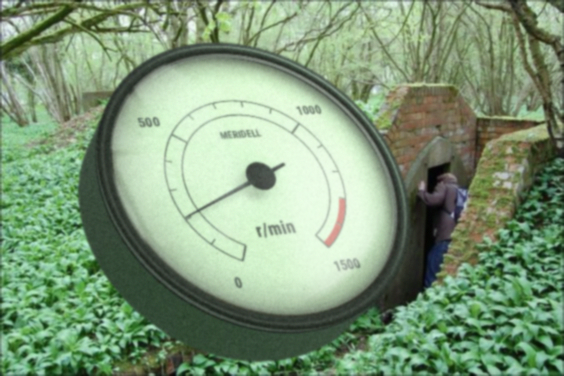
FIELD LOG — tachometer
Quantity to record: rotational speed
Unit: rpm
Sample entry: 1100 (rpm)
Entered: 200 (rpm)
